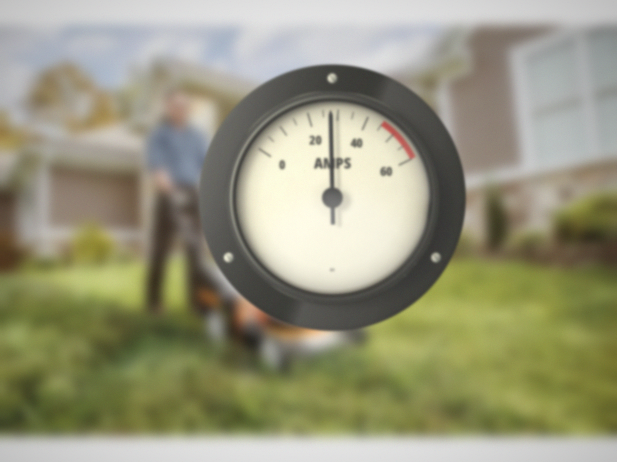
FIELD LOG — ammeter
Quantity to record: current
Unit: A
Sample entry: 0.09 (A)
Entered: 27.5 (A)
